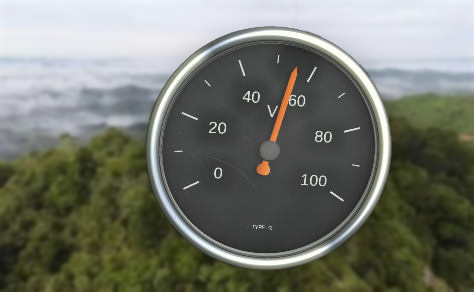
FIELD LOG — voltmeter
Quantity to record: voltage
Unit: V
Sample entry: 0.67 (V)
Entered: 55 (V)
